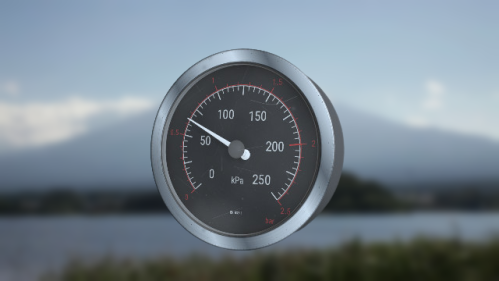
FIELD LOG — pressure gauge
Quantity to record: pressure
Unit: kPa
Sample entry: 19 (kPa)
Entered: 65 (kPa)
